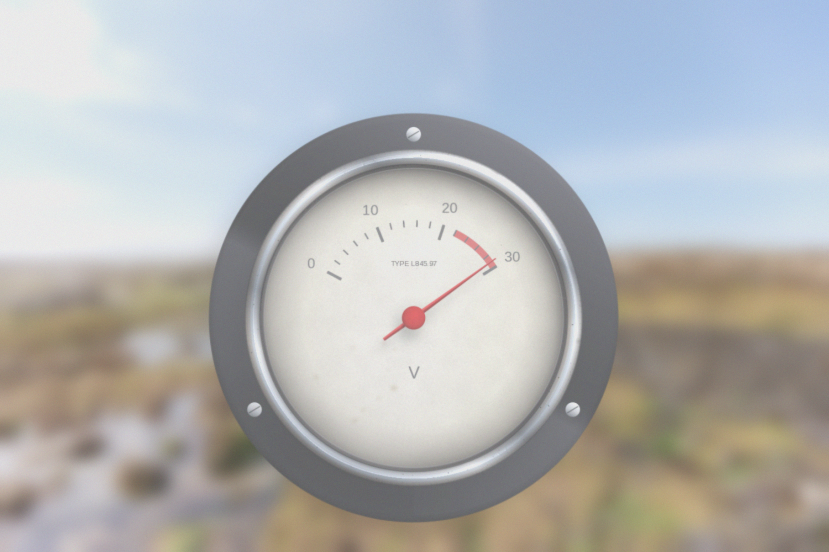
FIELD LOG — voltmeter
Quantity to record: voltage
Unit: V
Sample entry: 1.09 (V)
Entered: 29 (V)
